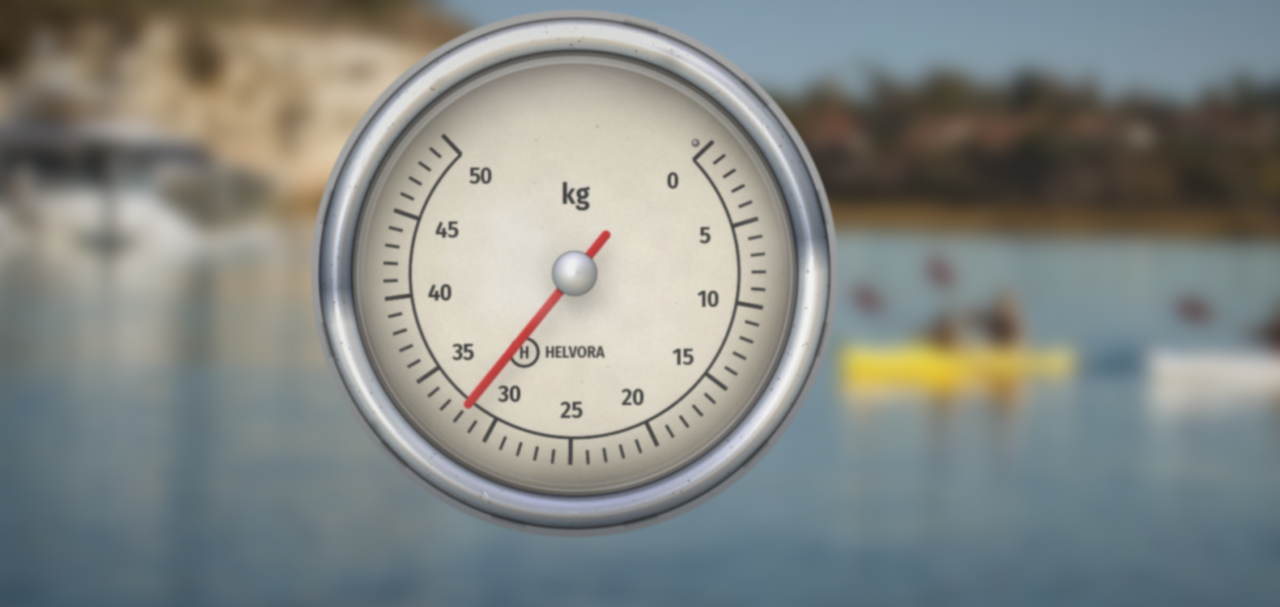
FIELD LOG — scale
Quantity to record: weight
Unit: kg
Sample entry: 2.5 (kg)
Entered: 32 (kg)
